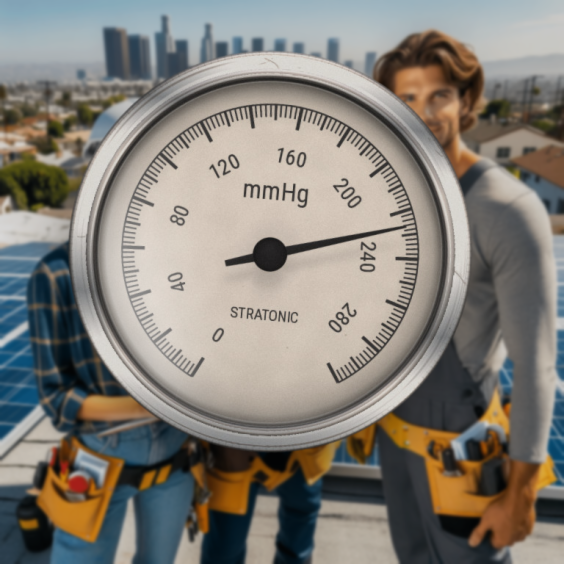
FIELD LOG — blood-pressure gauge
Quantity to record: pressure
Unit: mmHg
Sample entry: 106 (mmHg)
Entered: 226 (mmHg)
